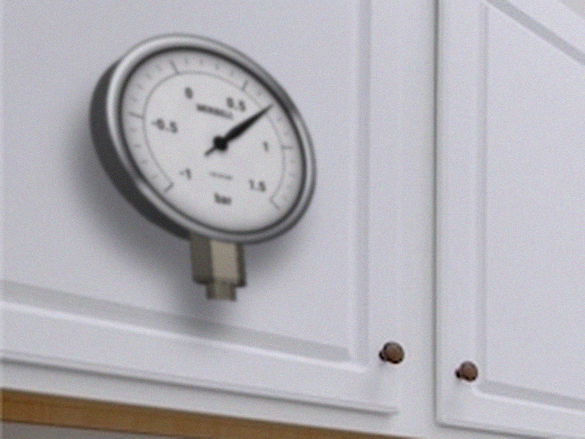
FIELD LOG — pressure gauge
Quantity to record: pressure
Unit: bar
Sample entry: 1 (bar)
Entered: 0.7 (bar)
